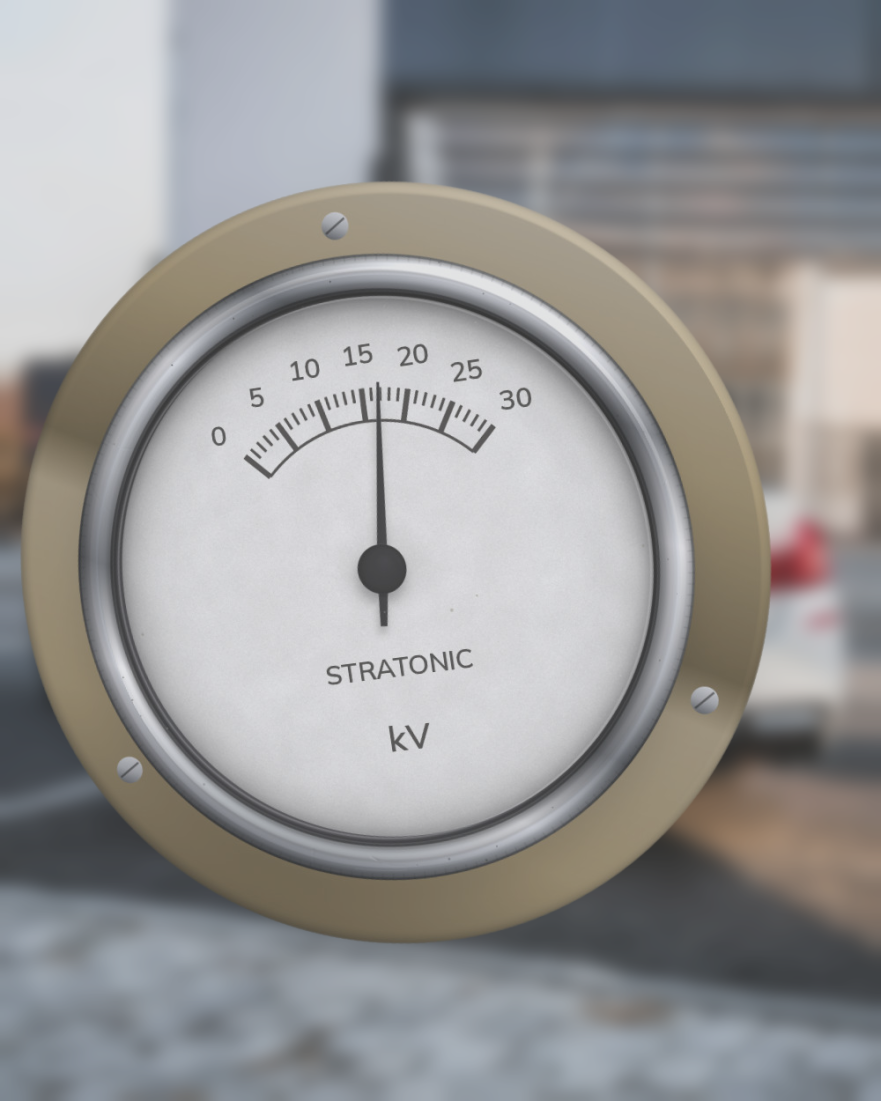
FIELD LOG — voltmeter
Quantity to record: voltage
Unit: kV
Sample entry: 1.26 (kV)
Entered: 17 (kV)
